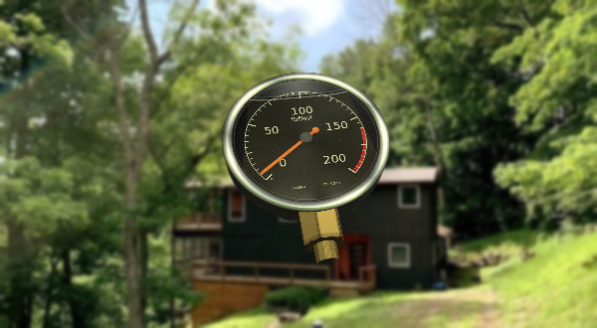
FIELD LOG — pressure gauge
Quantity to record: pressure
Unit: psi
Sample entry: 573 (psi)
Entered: 5 (psi)
